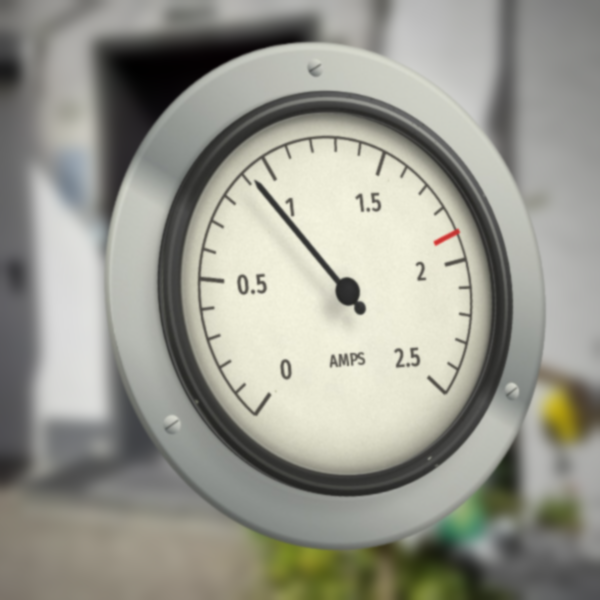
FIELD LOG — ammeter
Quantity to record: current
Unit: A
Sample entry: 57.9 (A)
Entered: 0.9 (A)
